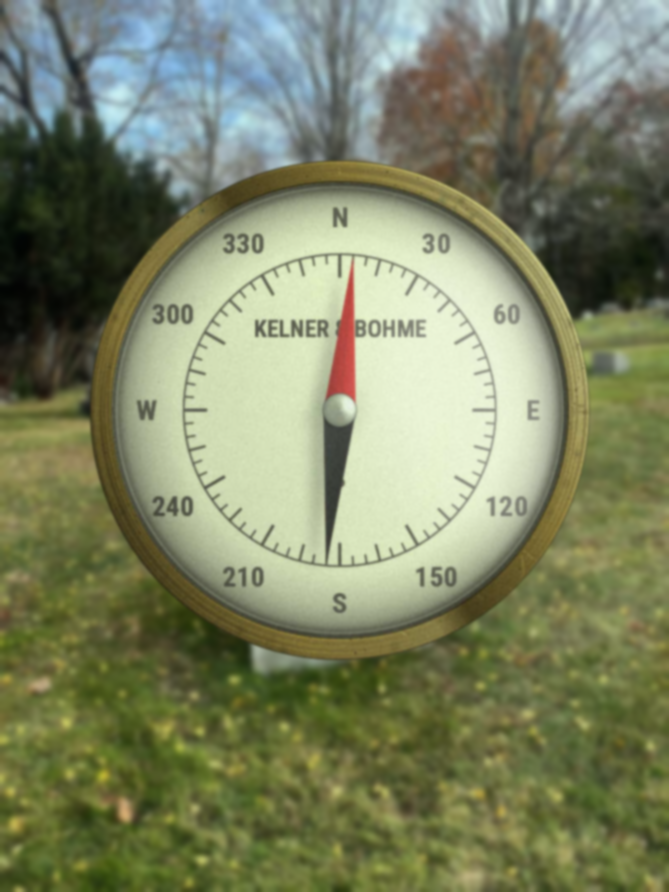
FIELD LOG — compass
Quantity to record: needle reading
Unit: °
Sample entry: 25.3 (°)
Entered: 5 (°)
